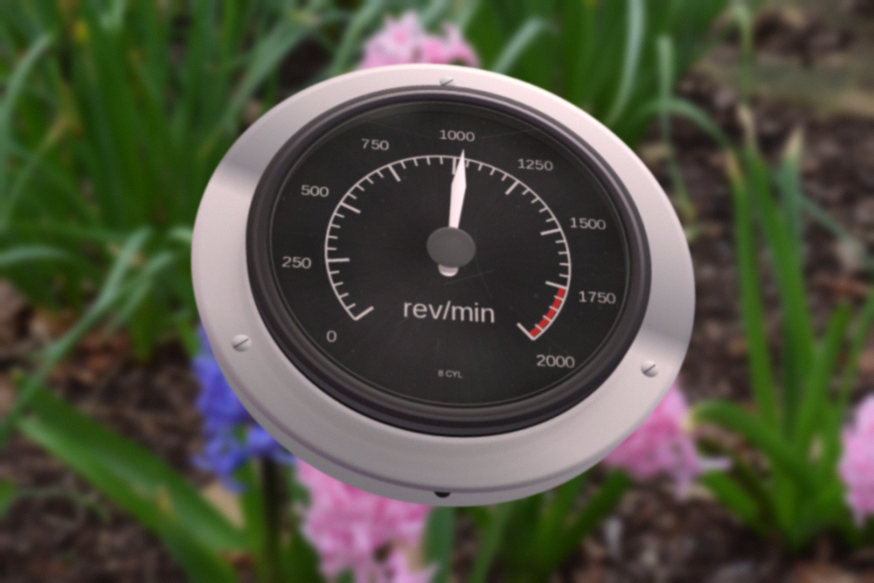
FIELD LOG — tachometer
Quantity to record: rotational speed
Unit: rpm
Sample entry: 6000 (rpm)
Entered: 1025 (rpm)
